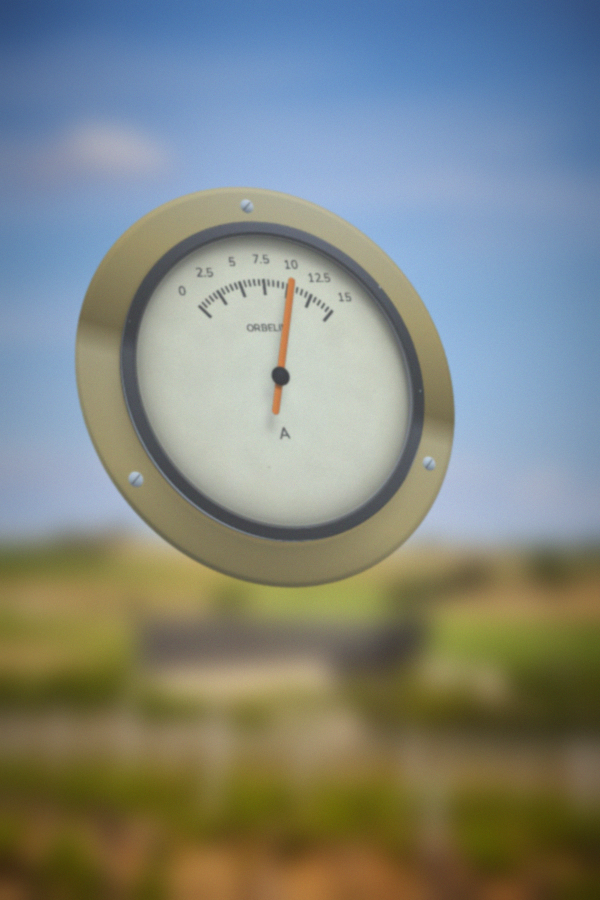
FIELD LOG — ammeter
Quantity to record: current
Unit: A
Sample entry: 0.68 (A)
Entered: 10 (A)
